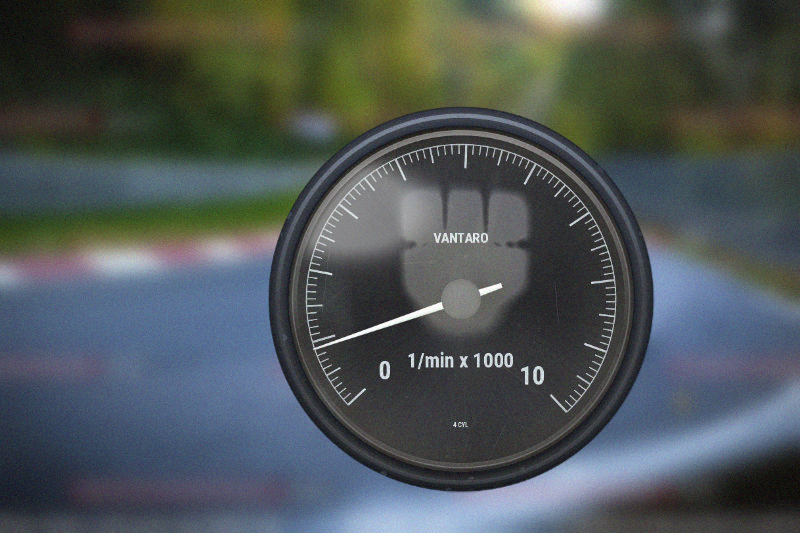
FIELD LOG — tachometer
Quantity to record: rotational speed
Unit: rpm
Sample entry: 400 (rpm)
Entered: 900 (rpm)
